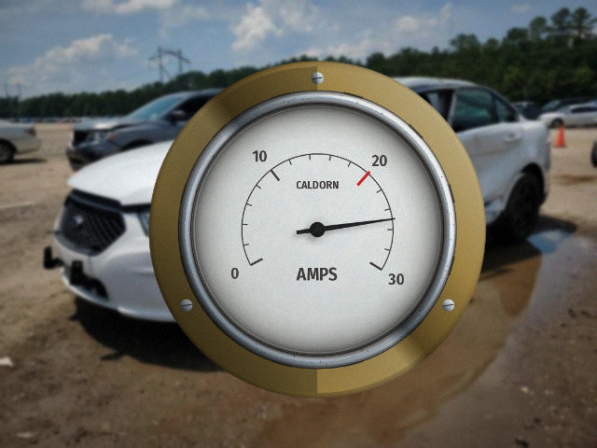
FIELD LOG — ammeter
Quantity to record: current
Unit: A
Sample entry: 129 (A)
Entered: 25 (A)
